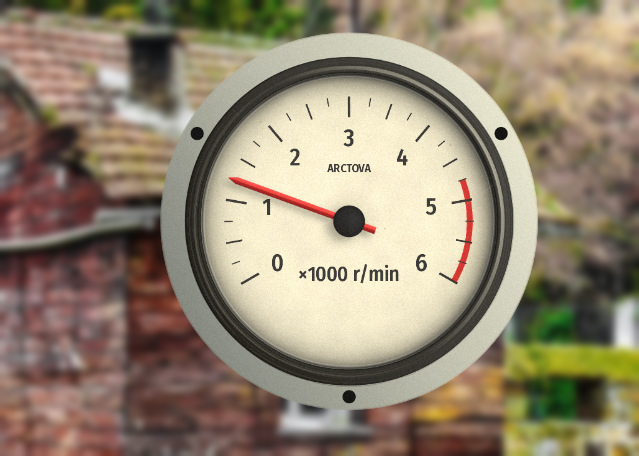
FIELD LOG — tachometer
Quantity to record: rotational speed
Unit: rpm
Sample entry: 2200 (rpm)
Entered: 1250 (rpm)
